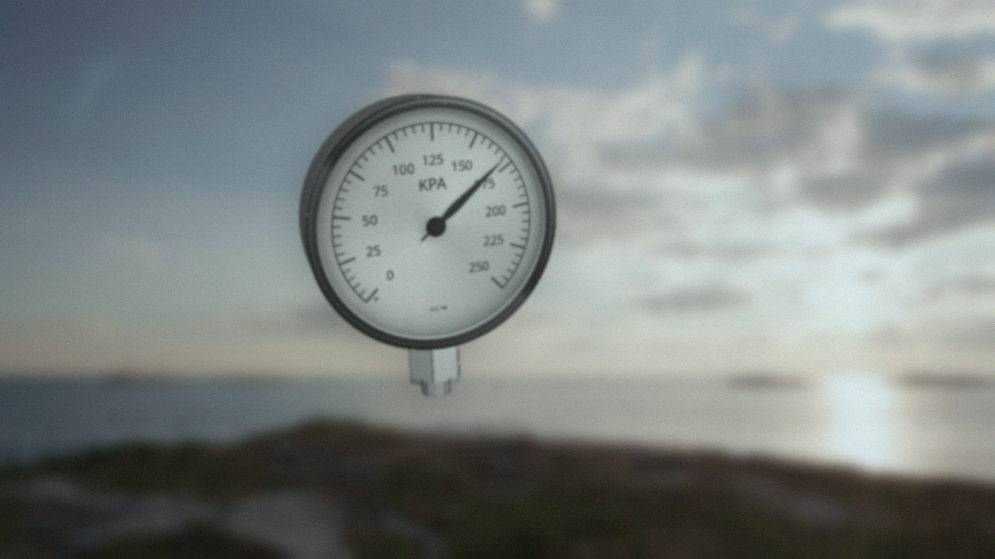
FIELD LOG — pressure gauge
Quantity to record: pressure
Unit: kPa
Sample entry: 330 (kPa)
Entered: 170 (kPa)
